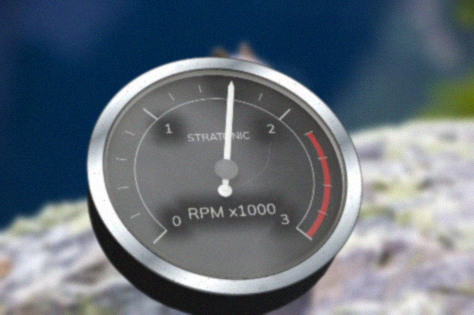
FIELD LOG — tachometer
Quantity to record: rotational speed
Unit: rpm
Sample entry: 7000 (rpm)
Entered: 1600 (rpm)
